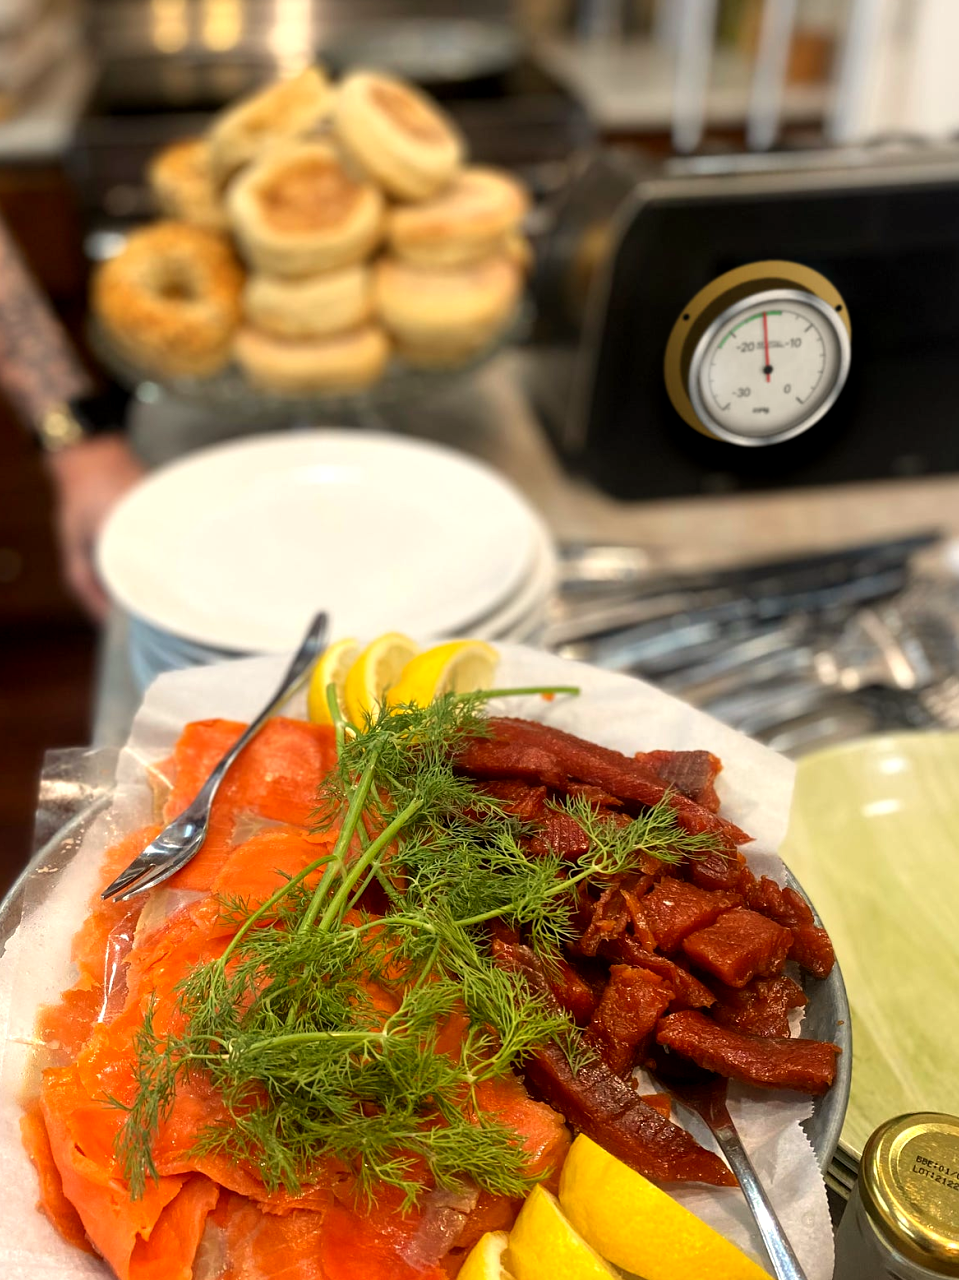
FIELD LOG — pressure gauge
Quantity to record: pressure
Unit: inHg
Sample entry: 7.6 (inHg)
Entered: -16 (inHg)
